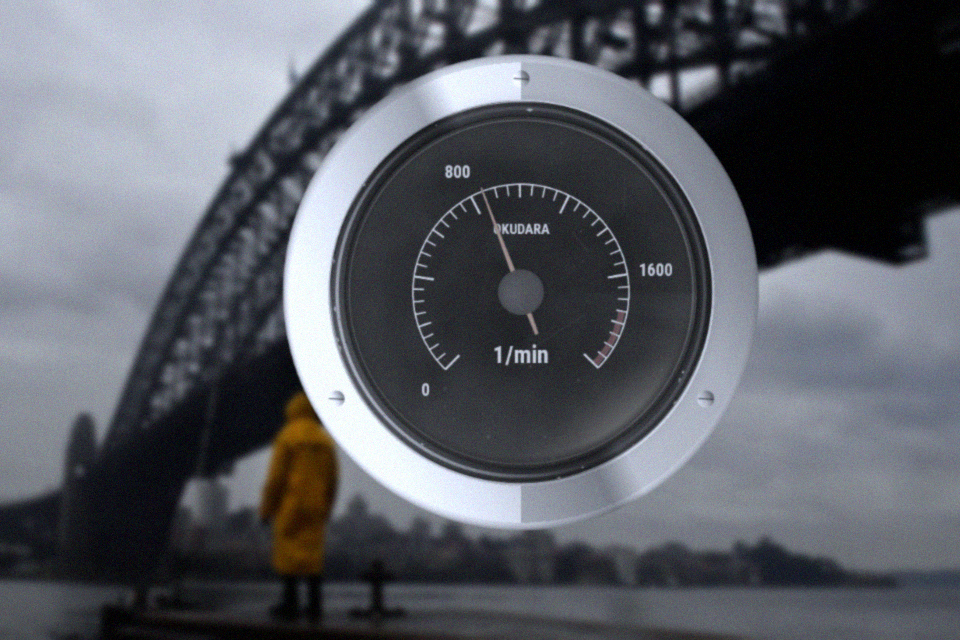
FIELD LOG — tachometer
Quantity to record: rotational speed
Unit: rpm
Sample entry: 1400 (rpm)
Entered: 850 (rpm)
